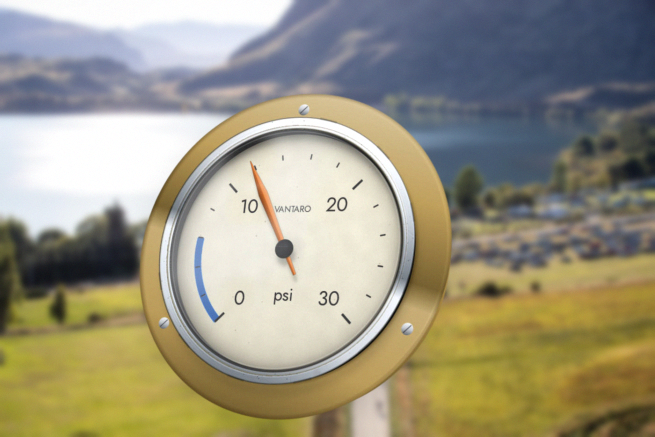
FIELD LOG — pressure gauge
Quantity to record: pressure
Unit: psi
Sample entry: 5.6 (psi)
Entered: 12 (psi)
